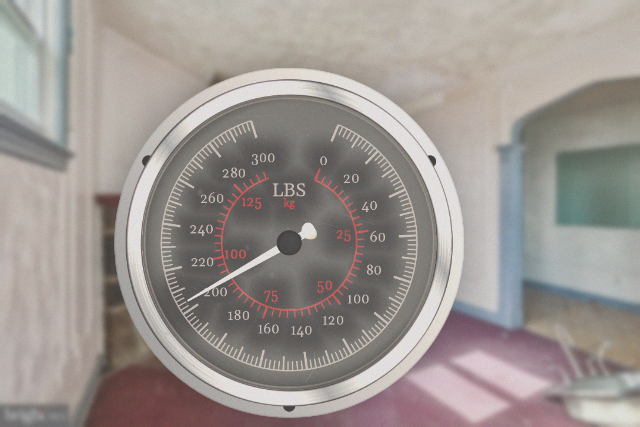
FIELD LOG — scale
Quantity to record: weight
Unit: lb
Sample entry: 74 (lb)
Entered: 204 (lb)
